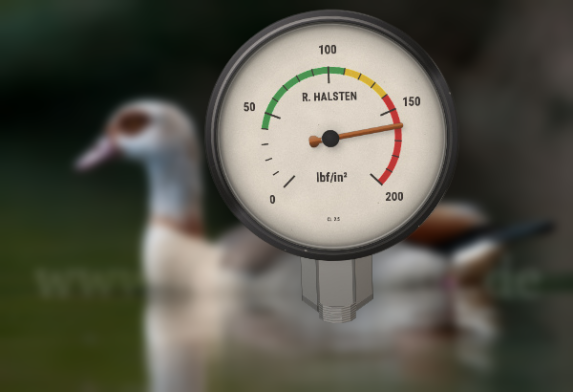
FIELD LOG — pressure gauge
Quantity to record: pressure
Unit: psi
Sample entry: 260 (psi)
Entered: 160 (psi)
